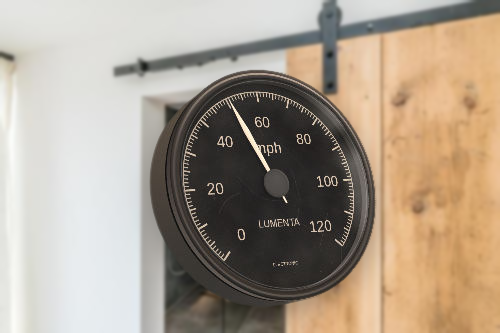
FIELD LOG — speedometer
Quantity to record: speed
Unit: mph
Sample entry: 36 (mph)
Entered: 50 (mph)
